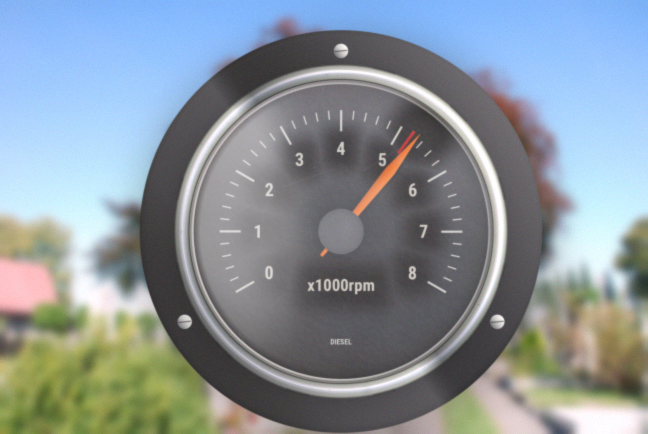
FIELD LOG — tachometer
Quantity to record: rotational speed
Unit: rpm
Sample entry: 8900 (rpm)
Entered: 5300 (rpm)
